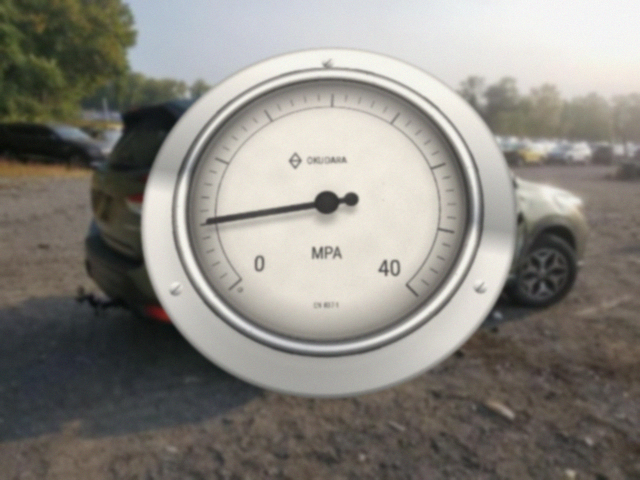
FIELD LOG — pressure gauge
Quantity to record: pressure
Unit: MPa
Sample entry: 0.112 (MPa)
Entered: 5 (MPa)
